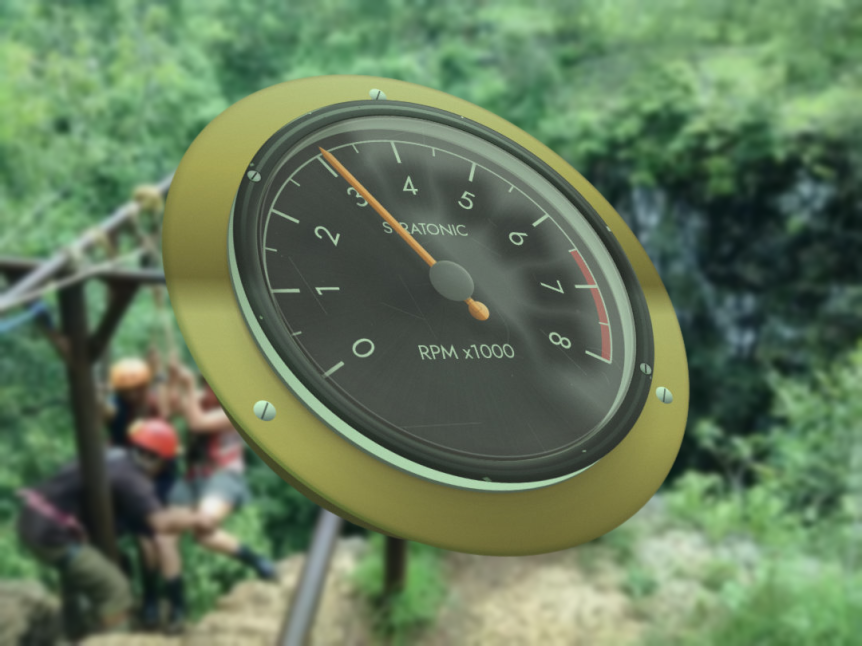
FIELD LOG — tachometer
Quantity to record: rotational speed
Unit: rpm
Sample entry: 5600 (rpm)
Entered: 3000 (rpm)
